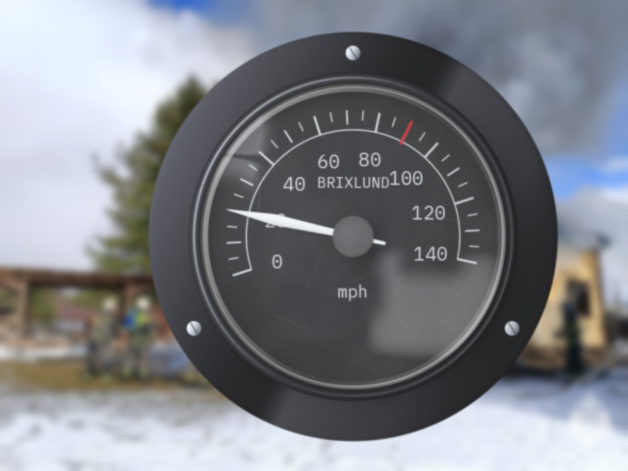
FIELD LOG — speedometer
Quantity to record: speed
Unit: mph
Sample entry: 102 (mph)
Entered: 20 (mph)
